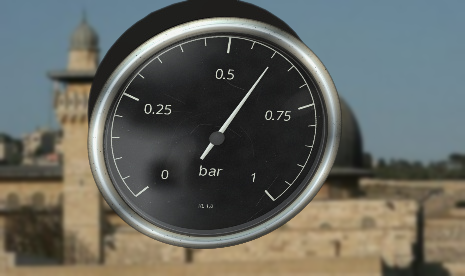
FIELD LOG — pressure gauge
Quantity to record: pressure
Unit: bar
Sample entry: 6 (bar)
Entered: 0.6 (bar)
